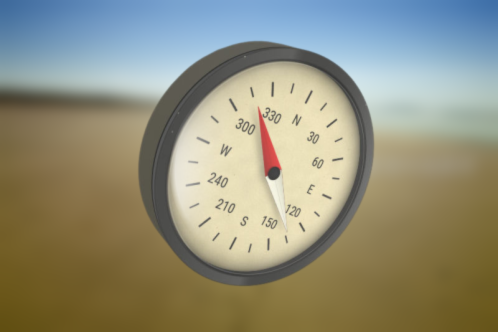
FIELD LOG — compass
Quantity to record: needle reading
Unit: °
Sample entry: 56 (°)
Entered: 315 (°)
